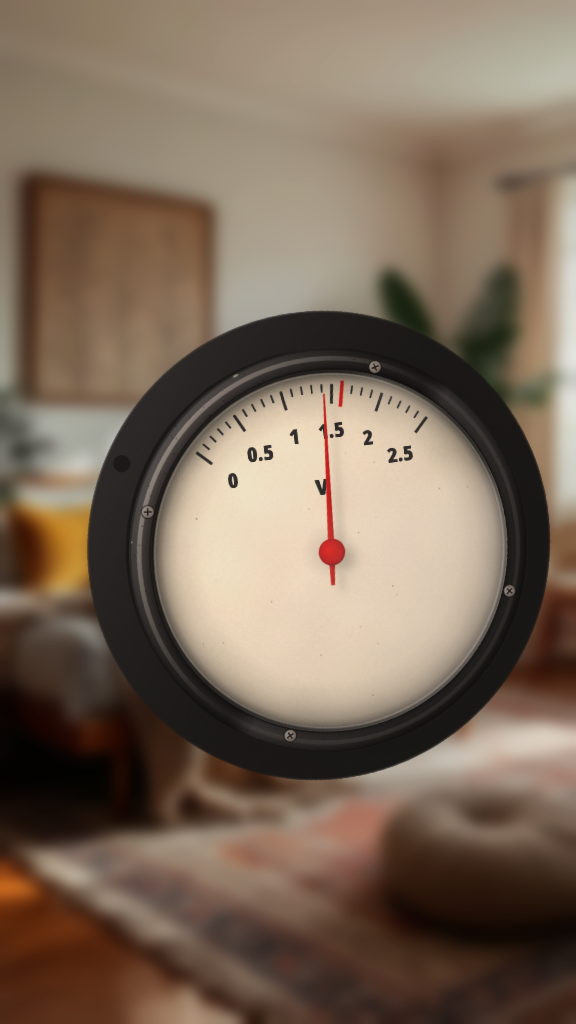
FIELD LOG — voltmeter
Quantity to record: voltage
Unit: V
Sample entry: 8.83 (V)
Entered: 1.4 (V)
